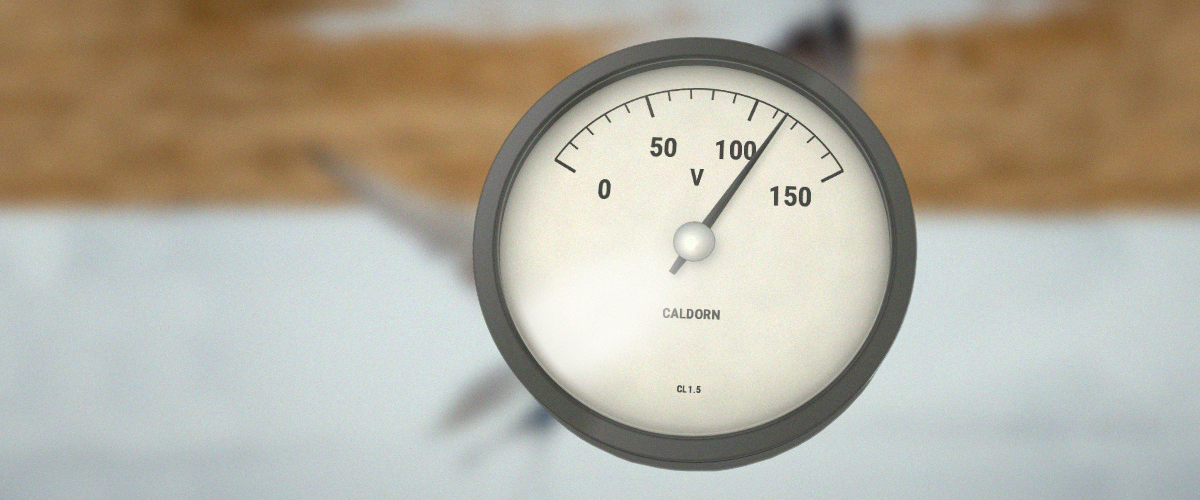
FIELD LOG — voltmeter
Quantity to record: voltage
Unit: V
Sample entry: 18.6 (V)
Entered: 115 (V)
